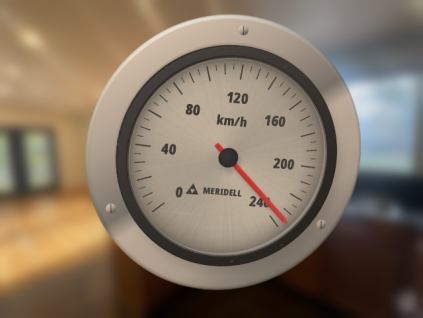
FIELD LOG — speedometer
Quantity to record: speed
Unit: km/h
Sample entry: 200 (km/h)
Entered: 235 (km/h)
